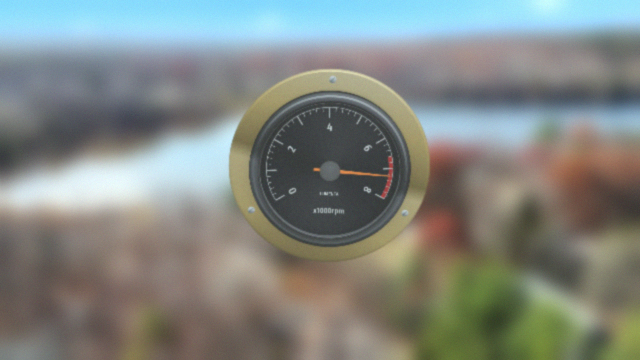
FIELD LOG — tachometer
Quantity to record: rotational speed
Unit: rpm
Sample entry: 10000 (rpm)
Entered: 7200 (rpm)
